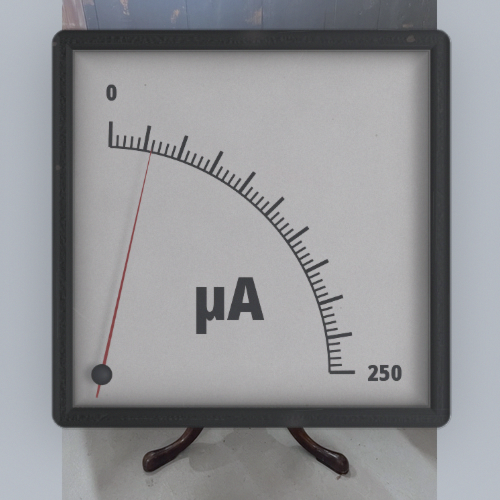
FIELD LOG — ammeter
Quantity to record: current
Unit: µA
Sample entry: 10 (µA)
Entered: 30 (µA)
